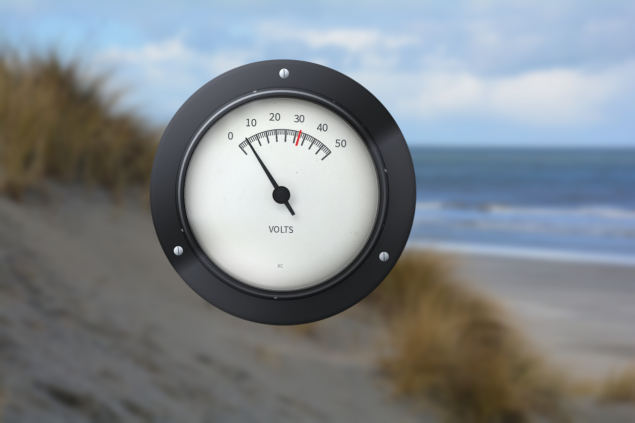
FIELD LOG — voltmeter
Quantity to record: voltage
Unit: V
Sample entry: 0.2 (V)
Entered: 5 (V)
